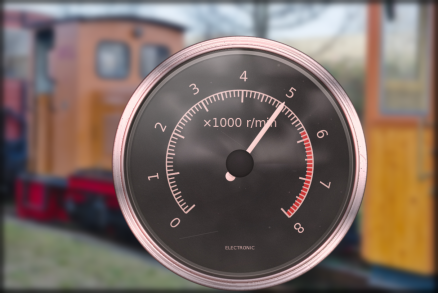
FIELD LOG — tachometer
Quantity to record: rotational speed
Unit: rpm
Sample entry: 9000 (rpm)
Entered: 5000 (rpm)
